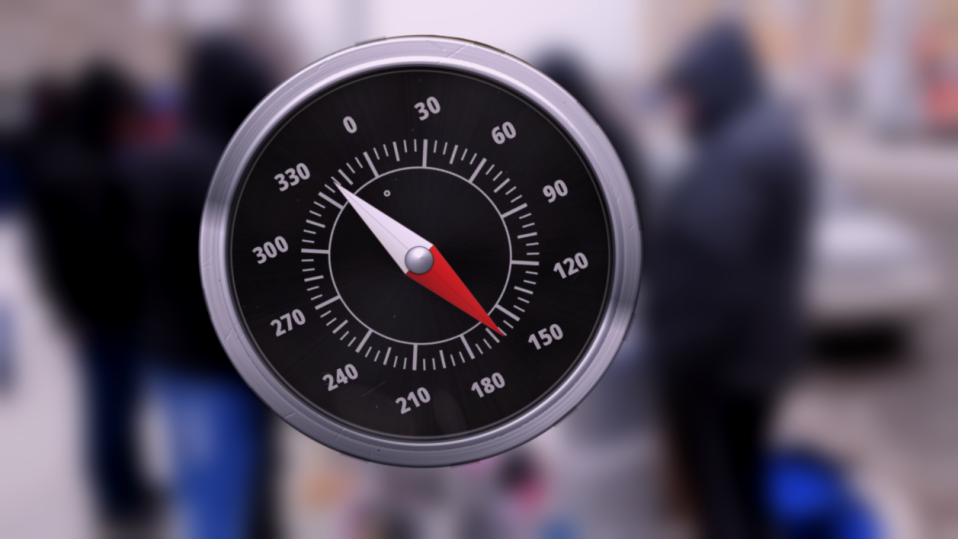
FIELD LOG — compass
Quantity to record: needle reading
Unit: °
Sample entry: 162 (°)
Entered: 160 (°)
